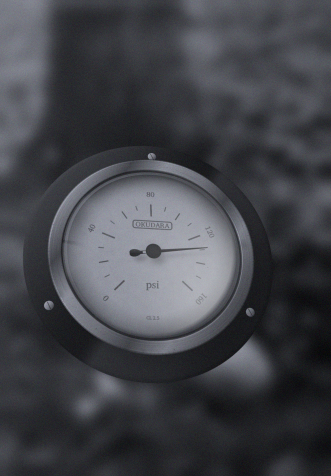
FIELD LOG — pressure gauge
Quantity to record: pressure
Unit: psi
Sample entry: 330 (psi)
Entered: 130 (psi)
